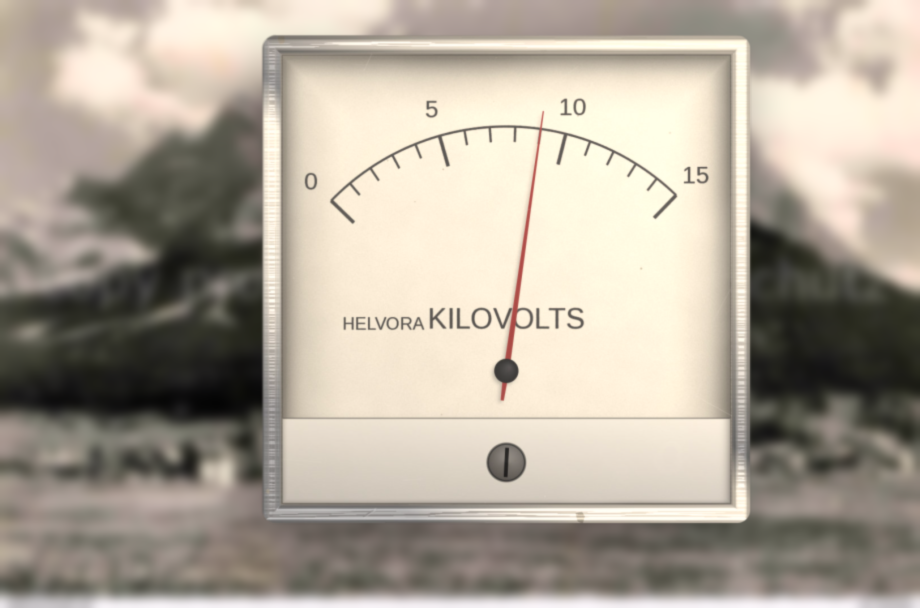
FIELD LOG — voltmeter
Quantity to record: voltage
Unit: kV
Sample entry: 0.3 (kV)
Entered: 9 (kV)
